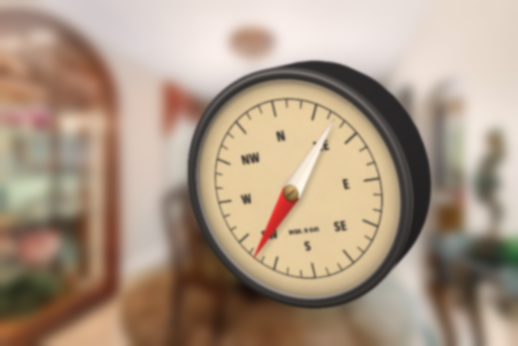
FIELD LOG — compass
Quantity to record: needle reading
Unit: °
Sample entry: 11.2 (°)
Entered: 225 (°)
